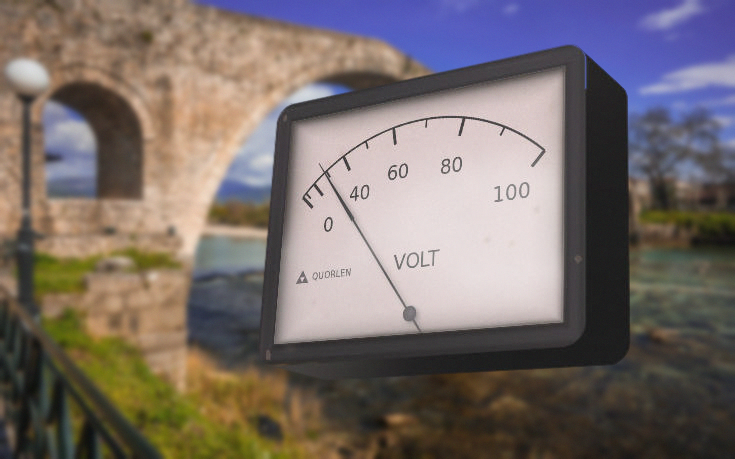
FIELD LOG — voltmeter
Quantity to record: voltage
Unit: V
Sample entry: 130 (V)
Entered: 30 (V)
